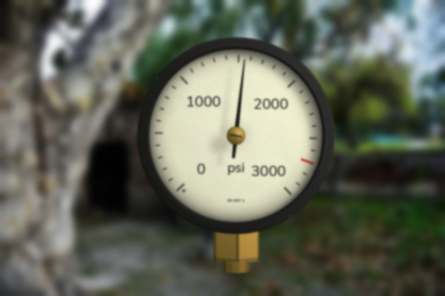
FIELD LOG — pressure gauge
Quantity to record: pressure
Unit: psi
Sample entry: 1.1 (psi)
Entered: 1550 (psi)
